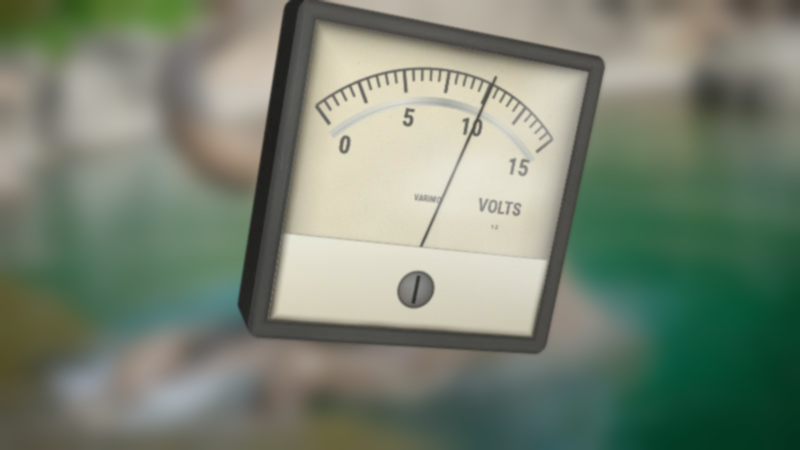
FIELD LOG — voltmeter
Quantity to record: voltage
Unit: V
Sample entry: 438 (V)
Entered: 10 (V)
